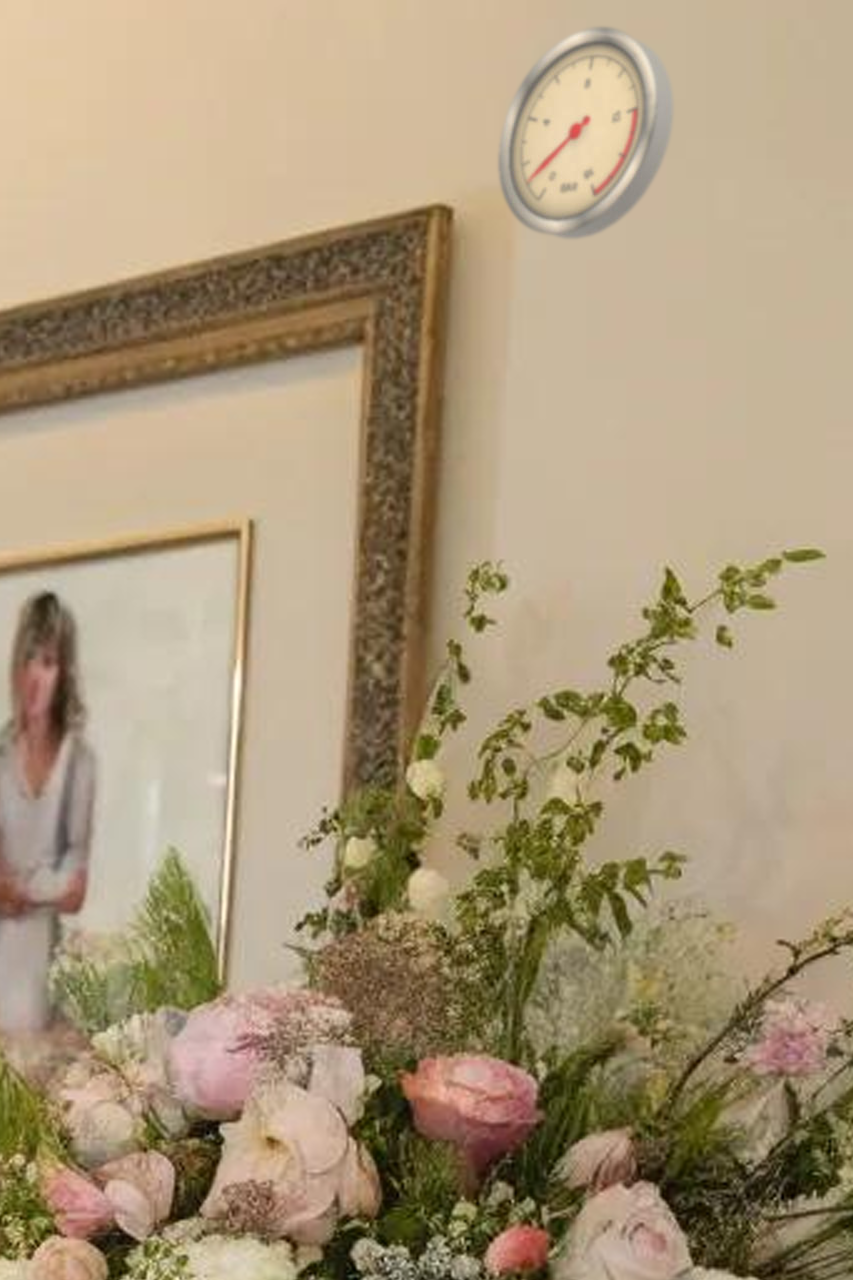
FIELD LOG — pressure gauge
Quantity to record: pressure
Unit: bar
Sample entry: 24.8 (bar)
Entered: 1 (bar)
